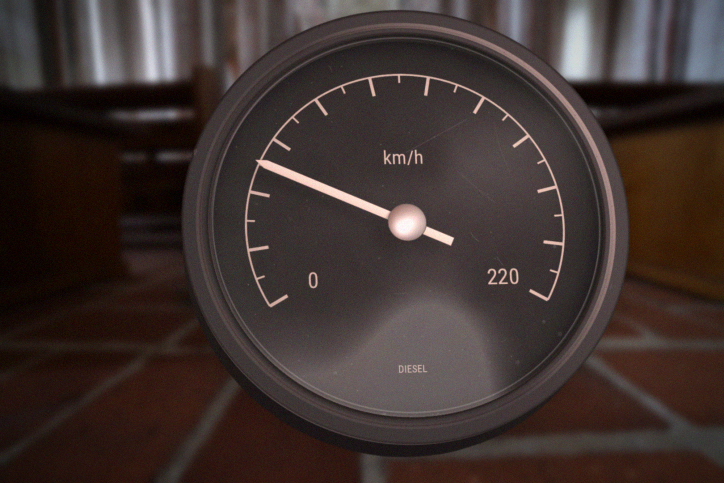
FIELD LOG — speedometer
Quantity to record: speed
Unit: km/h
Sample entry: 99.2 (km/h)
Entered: 50 (km/h)
